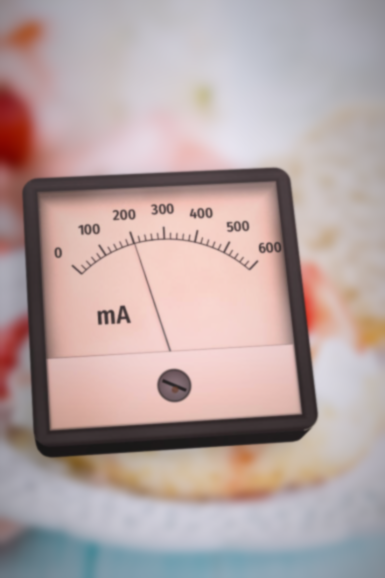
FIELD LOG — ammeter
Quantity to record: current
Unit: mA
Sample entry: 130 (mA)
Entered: 200 (mA)
